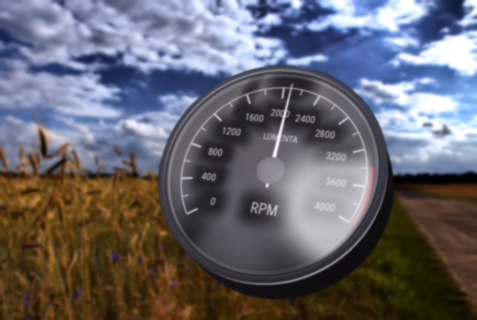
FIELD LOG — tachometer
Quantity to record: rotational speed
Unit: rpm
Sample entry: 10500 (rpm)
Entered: 2100 (rpm)
